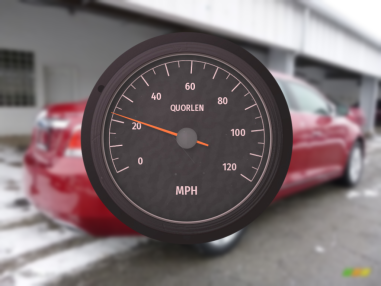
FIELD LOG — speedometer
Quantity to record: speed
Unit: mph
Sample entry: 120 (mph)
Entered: 22.5 (mph)
